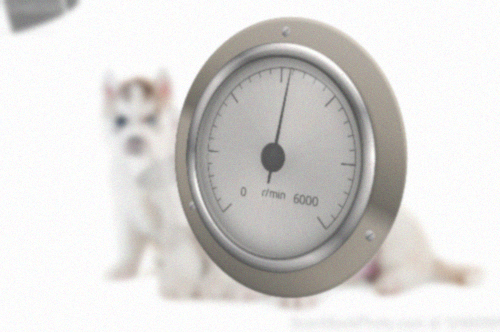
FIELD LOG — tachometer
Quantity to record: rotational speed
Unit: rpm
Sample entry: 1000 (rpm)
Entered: 3200 (rpm)
